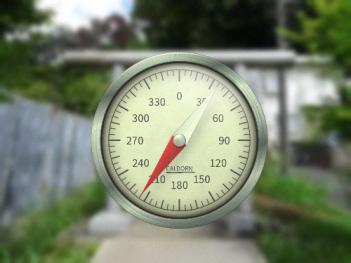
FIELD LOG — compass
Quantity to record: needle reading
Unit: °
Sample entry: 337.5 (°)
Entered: 215 (°)
